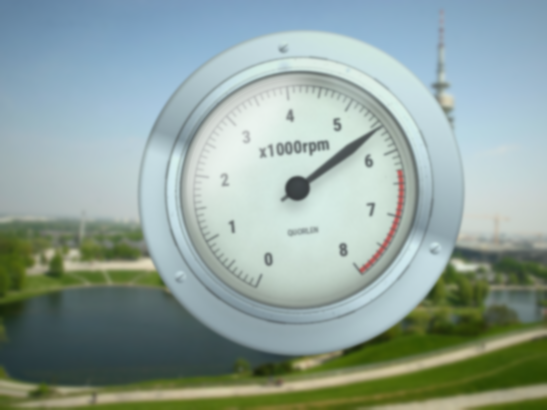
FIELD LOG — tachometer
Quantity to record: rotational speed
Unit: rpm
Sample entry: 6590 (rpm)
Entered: 5600 (rpm)
